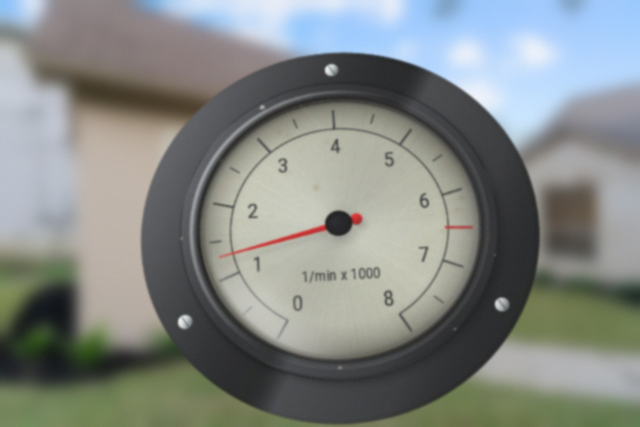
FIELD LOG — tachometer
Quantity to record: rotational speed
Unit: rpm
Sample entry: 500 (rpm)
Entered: 1250 (rpm)
